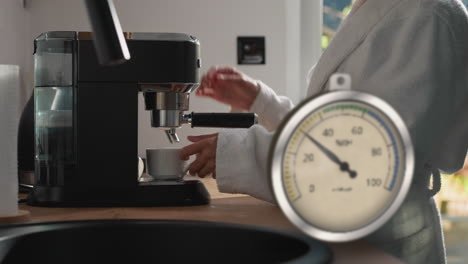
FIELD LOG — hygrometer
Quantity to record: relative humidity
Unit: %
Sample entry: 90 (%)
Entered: 30 (%)
